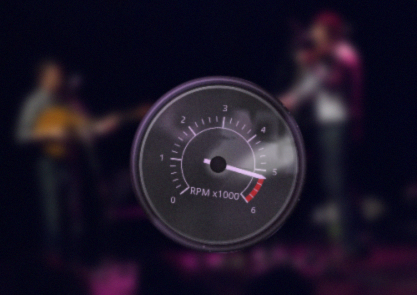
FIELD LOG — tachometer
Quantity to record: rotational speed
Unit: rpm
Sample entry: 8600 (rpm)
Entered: 5200 (rpm)
